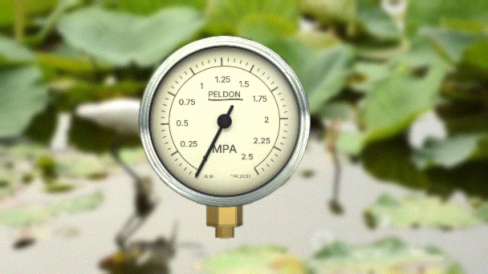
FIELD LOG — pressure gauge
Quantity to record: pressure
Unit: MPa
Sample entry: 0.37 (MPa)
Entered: 0 (MPa)
